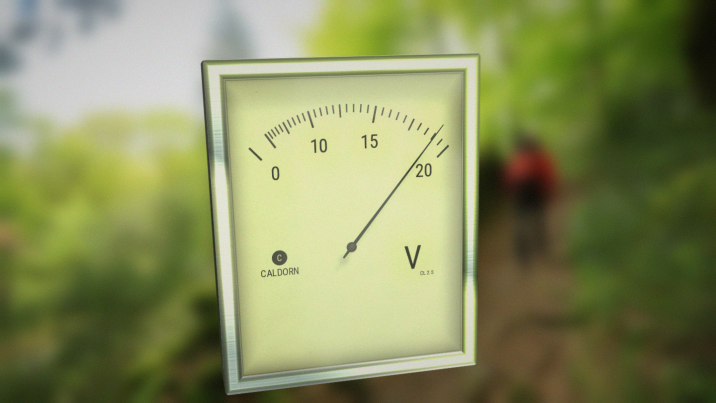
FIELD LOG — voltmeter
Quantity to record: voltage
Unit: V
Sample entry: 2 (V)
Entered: 19 (V)
